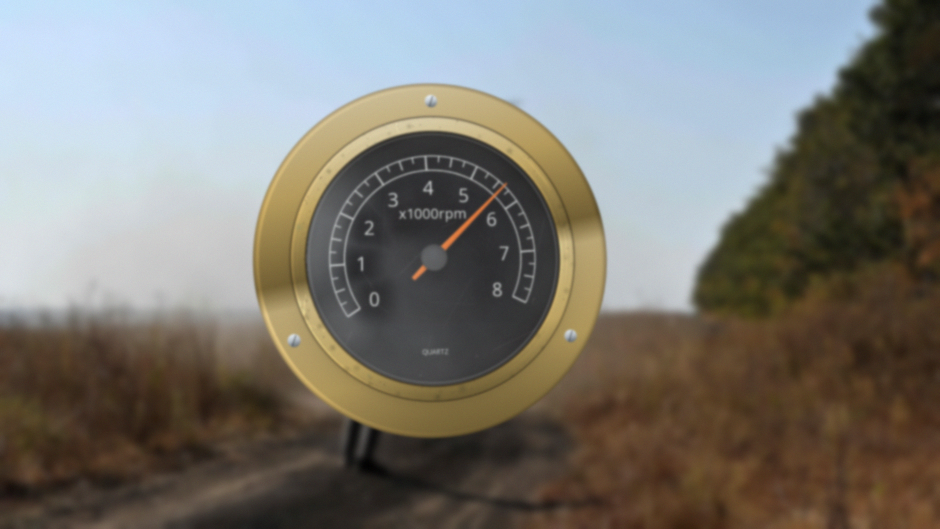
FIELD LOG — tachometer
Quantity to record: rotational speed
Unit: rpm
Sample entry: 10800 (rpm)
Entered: 5625 (rpm)
